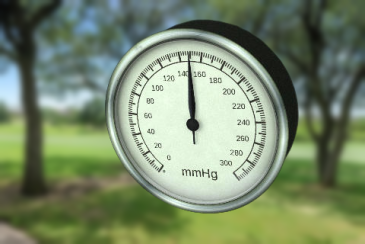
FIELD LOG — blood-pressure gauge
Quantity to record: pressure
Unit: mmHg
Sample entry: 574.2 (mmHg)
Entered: 150 (mmHg)
